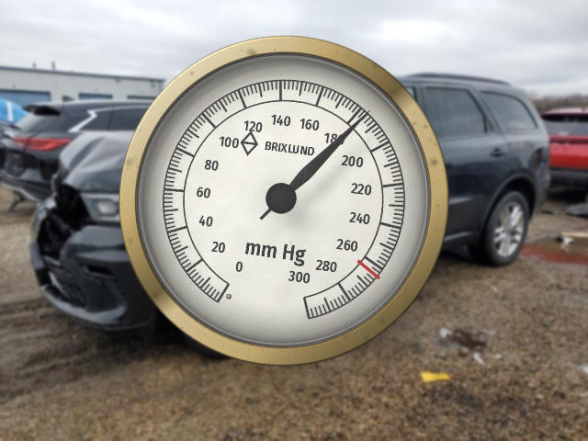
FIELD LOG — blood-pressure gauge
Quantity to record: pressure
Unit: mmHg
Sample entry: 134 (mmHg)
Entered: 184 (mmHg)
